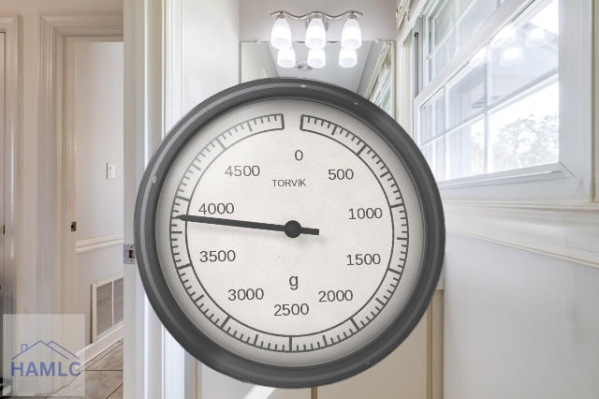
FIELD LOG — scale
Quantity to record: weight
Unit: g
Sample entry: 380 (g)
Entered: 3850 (g)
